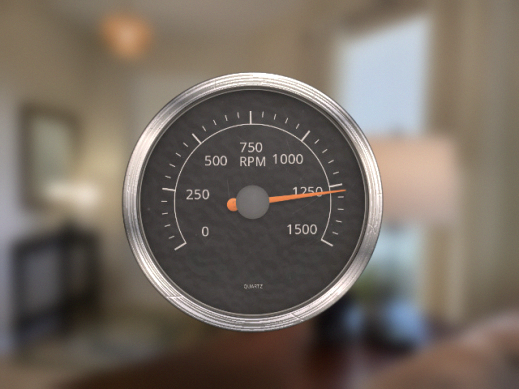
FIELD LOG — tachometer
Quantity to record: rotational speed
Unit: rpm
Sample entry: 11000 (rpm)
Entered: 1275 (rpm)
